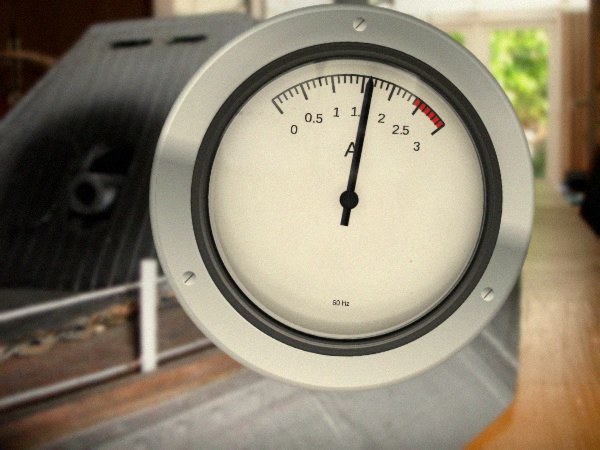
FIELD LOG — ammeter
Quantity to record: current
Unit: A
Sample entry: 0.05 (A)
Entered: 1.6 (A)
